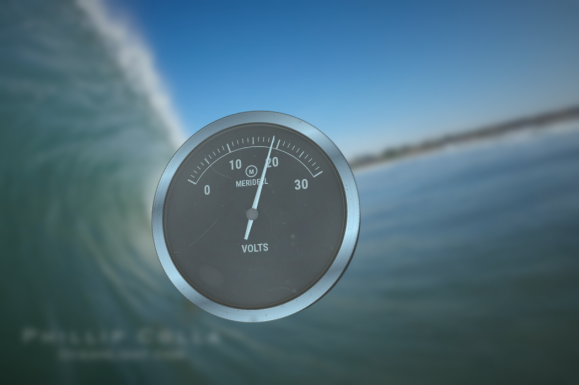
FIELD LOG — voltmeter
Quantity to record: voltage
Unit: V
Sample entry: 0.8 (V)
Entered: 19 (V)
